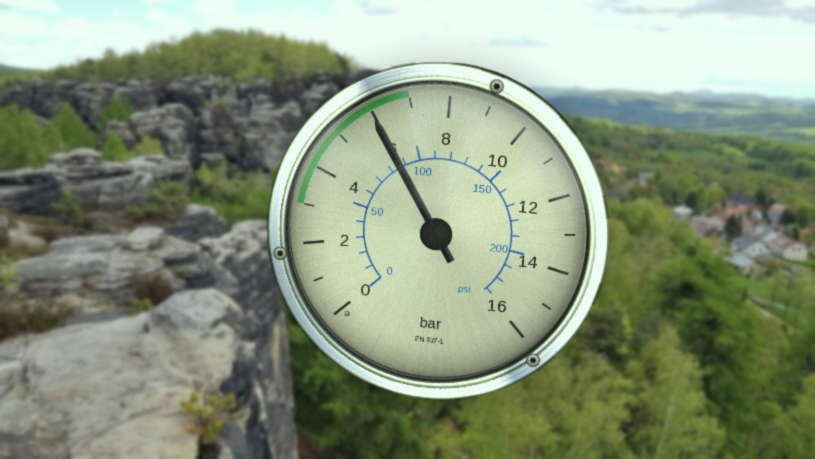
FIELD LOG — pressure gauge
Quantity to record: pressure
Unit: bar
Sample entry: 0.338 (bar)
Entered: 6 (bar)
